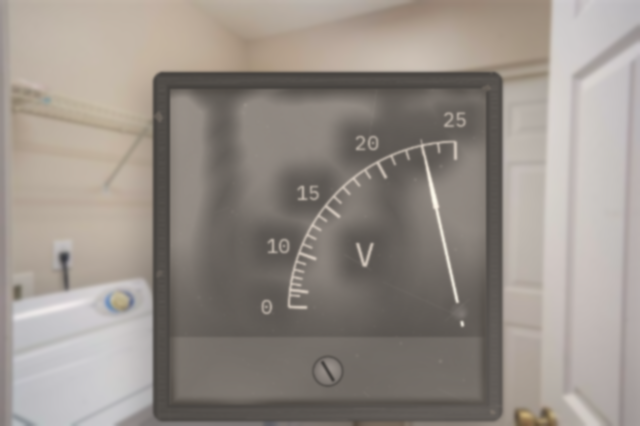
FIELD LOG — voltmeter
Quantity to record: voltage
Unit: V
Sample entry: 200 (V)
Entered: 23 (V)
